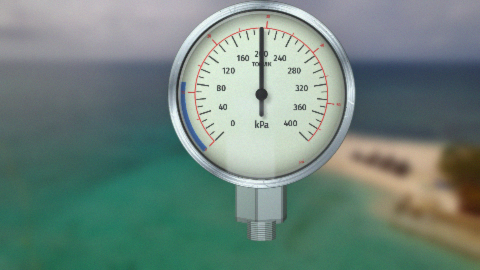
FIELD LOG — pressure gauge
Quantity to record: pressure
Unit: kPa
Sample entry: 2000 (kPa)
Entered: 200 (kPa)
